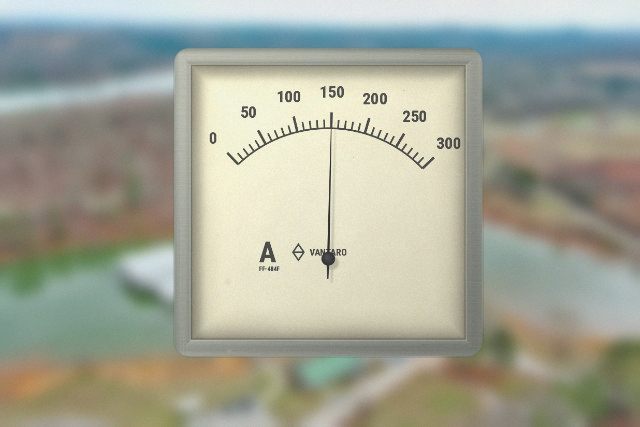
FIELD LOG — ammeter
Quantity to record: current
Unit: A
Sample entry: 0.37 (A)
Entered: 150 (A)
